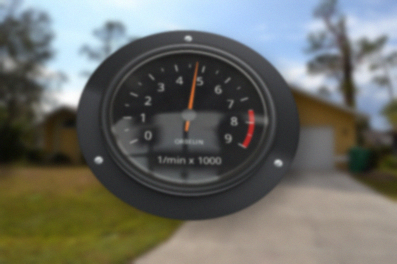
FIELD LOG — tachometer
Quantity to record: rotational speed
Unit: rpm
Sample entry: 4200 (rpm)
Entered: 4750 (rpm)
